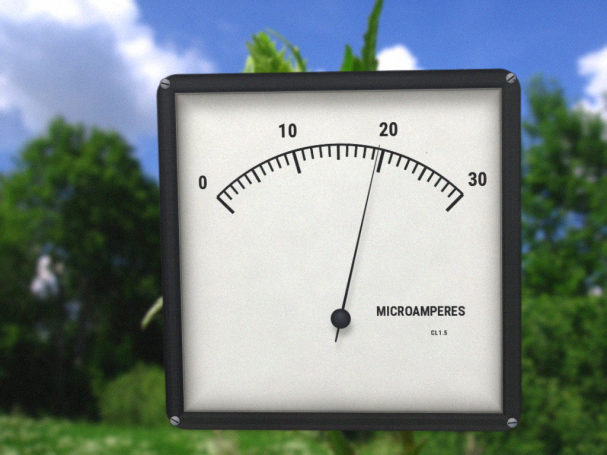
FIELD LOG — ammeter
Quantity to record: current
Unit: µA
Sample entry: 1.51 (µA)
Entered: 19.5 (µA)
